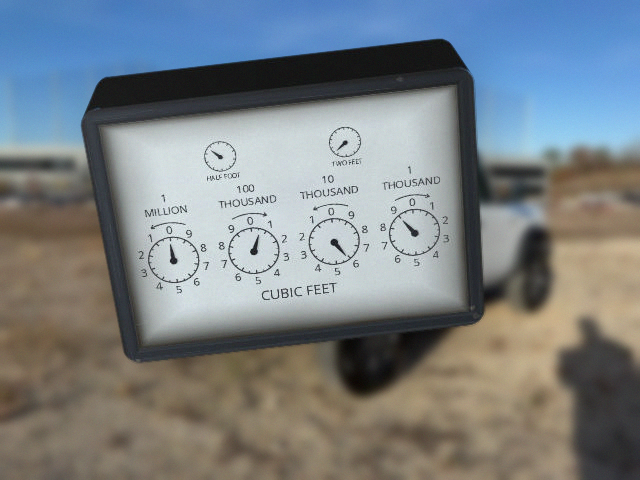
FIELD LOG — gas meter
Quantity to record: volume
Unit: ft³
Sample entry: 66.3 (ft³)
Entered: 5900 (ft³)
